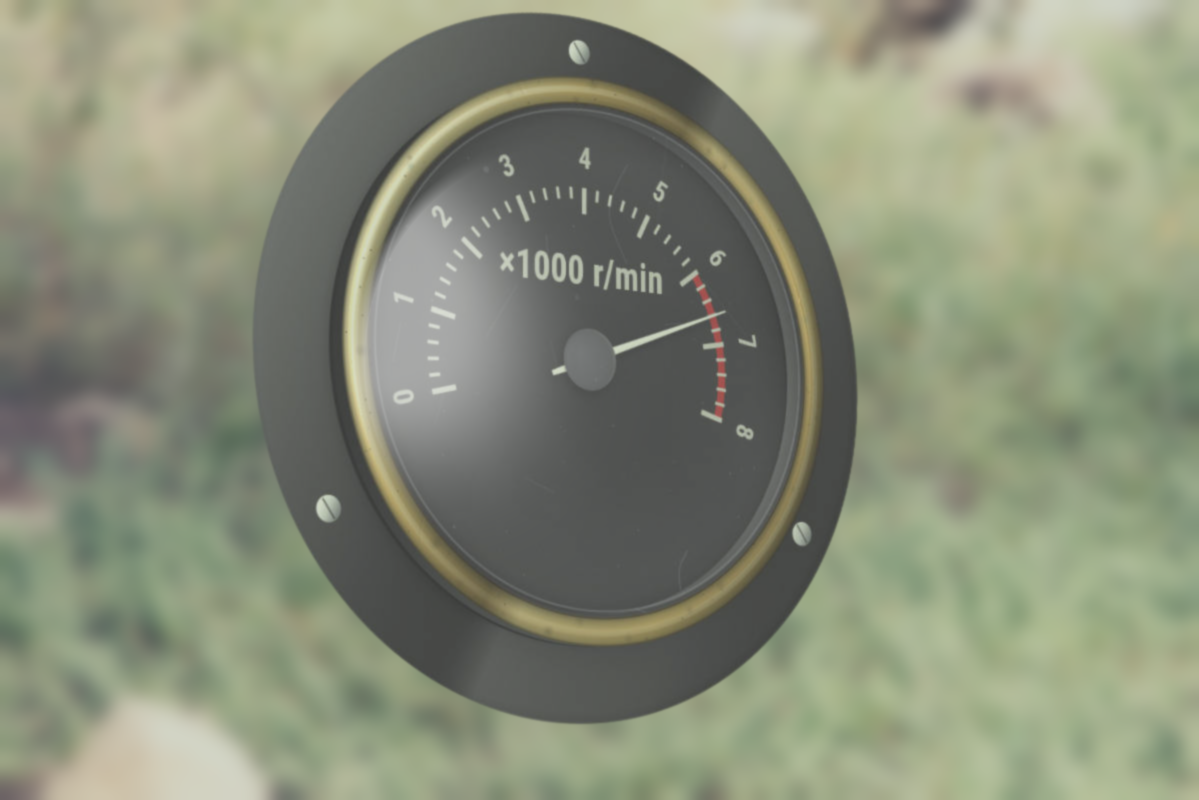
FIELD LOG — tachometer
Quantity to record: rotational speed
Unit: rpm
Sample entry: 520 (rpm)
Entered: 6600 (rpm)
